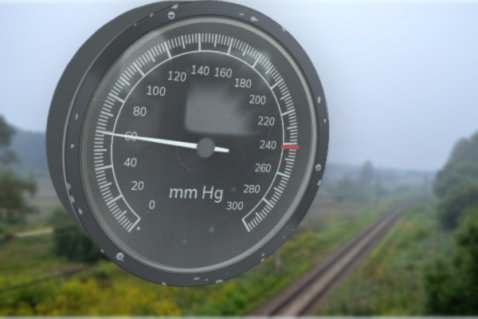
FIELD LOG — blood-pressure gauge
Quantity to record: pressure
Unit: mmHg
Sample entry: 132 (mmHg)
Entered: 60 (mmHg)
